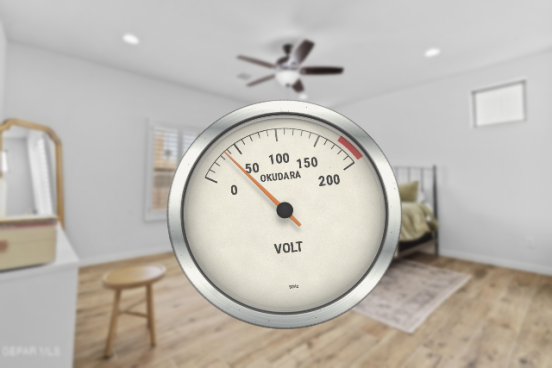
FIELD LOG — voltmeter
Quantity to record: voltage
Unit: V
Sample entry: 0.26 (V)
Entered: 35 (V)
